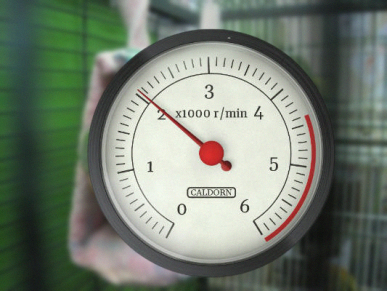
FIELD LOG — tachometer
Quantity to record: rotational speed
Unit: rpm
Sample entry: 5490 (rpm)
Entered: 2050 (rpm)
